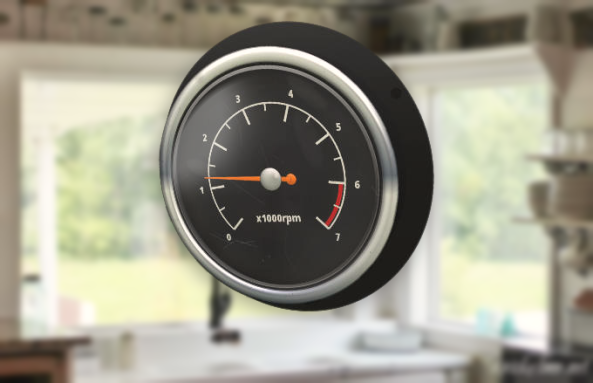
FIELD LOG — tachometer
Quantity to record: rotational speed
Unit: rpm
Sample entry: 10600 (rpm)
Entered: 1250 (rpm)
